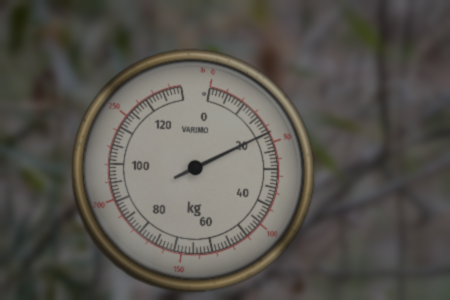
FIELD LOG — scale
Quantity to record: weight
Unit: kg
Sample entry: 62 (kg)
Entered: 20 (kg)
